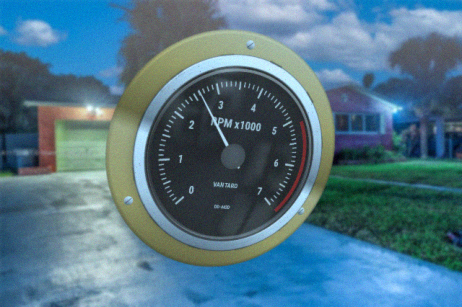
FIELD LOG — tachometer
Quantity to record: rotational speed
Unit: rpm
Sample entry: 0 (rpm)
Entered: 2600 (rpm)
